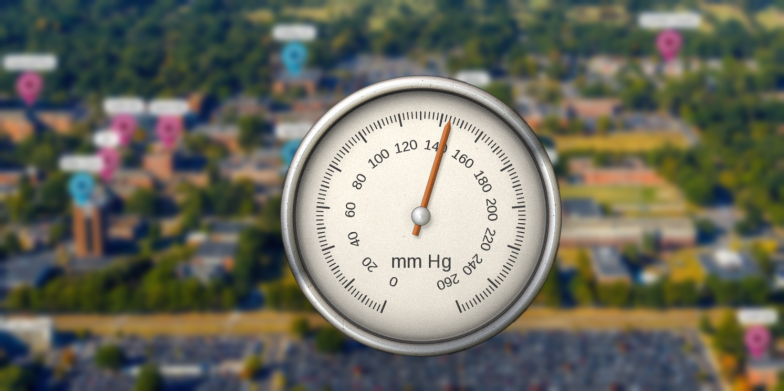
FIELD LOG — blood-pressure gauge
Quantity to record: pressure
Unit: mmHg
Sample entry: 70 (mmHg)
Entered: 144 (mmHg)
